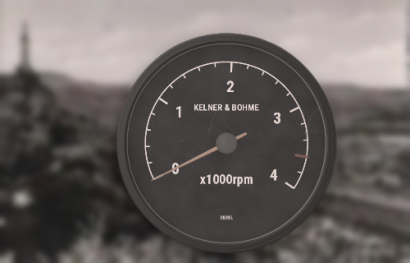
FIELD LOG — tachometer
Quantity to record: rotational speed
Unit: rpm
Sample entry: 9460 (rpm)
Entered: 0 (rpm)
